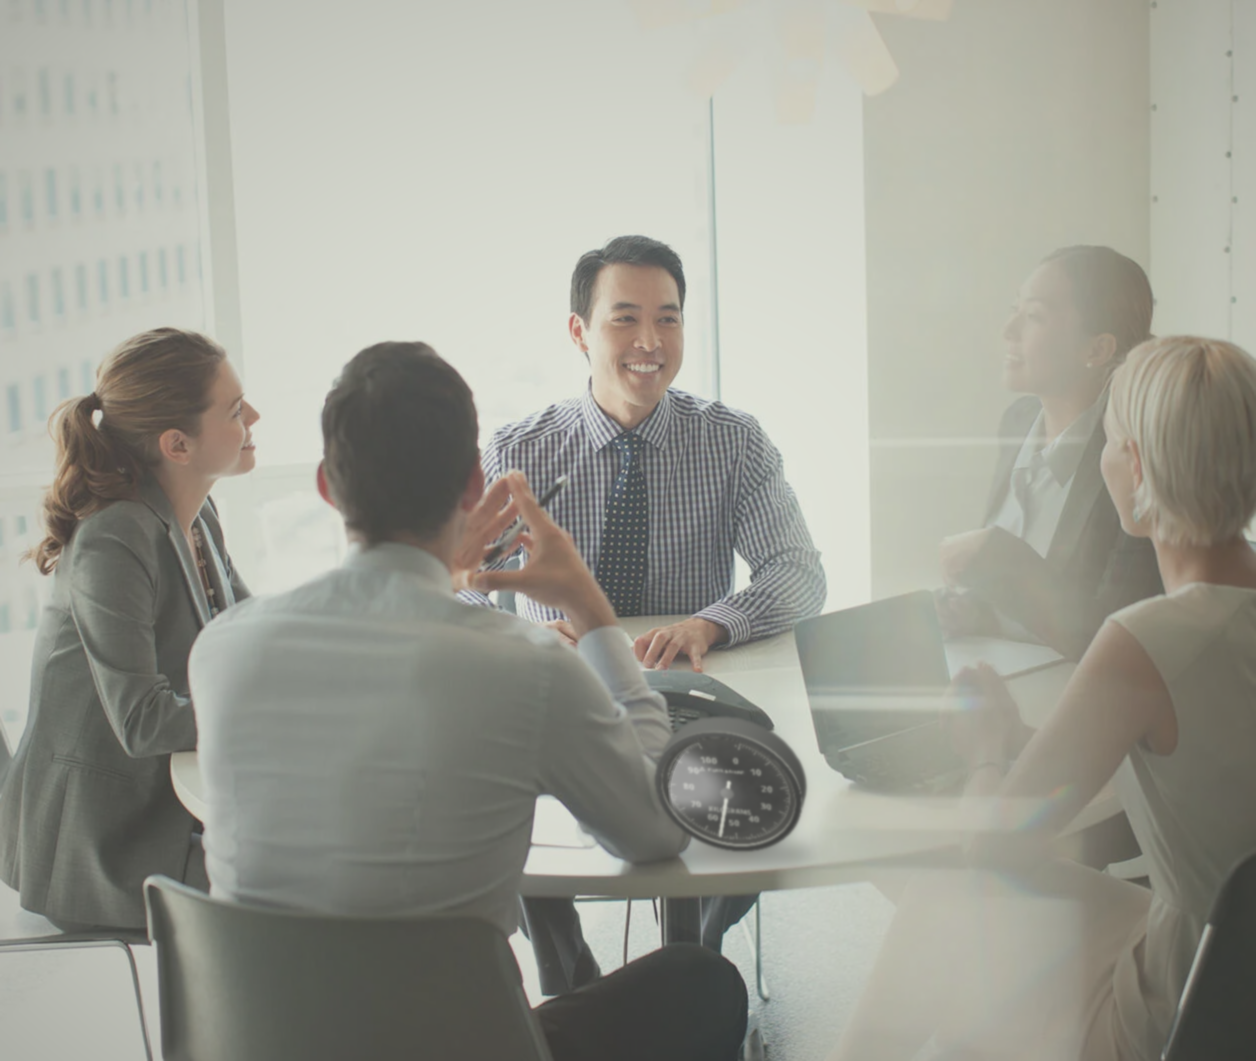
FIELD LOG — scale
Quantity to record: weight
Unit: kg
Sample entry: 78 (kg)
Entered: 55 (kg)
